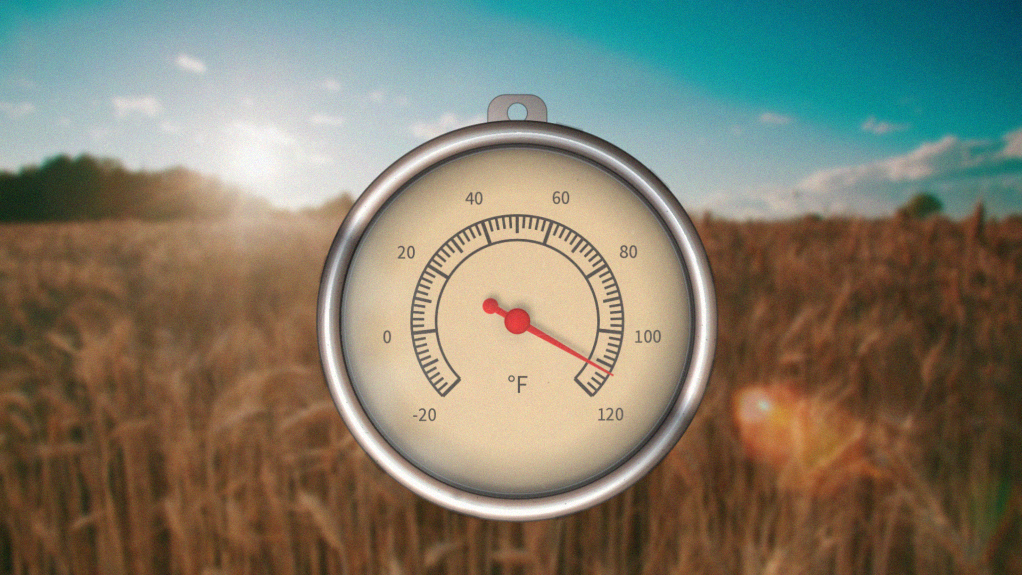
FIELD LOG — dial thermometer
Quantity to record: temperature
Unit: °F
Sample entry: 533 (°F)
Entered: 112 (°F)
